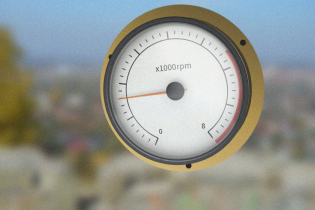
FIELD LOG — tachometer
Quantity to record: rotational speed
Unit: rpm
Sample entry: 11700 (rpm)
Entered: 1600 (rpm)
